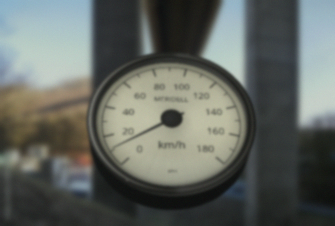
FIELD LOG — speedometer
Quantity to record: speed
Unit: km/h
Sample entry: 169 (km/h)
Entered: 10 (km/h)
